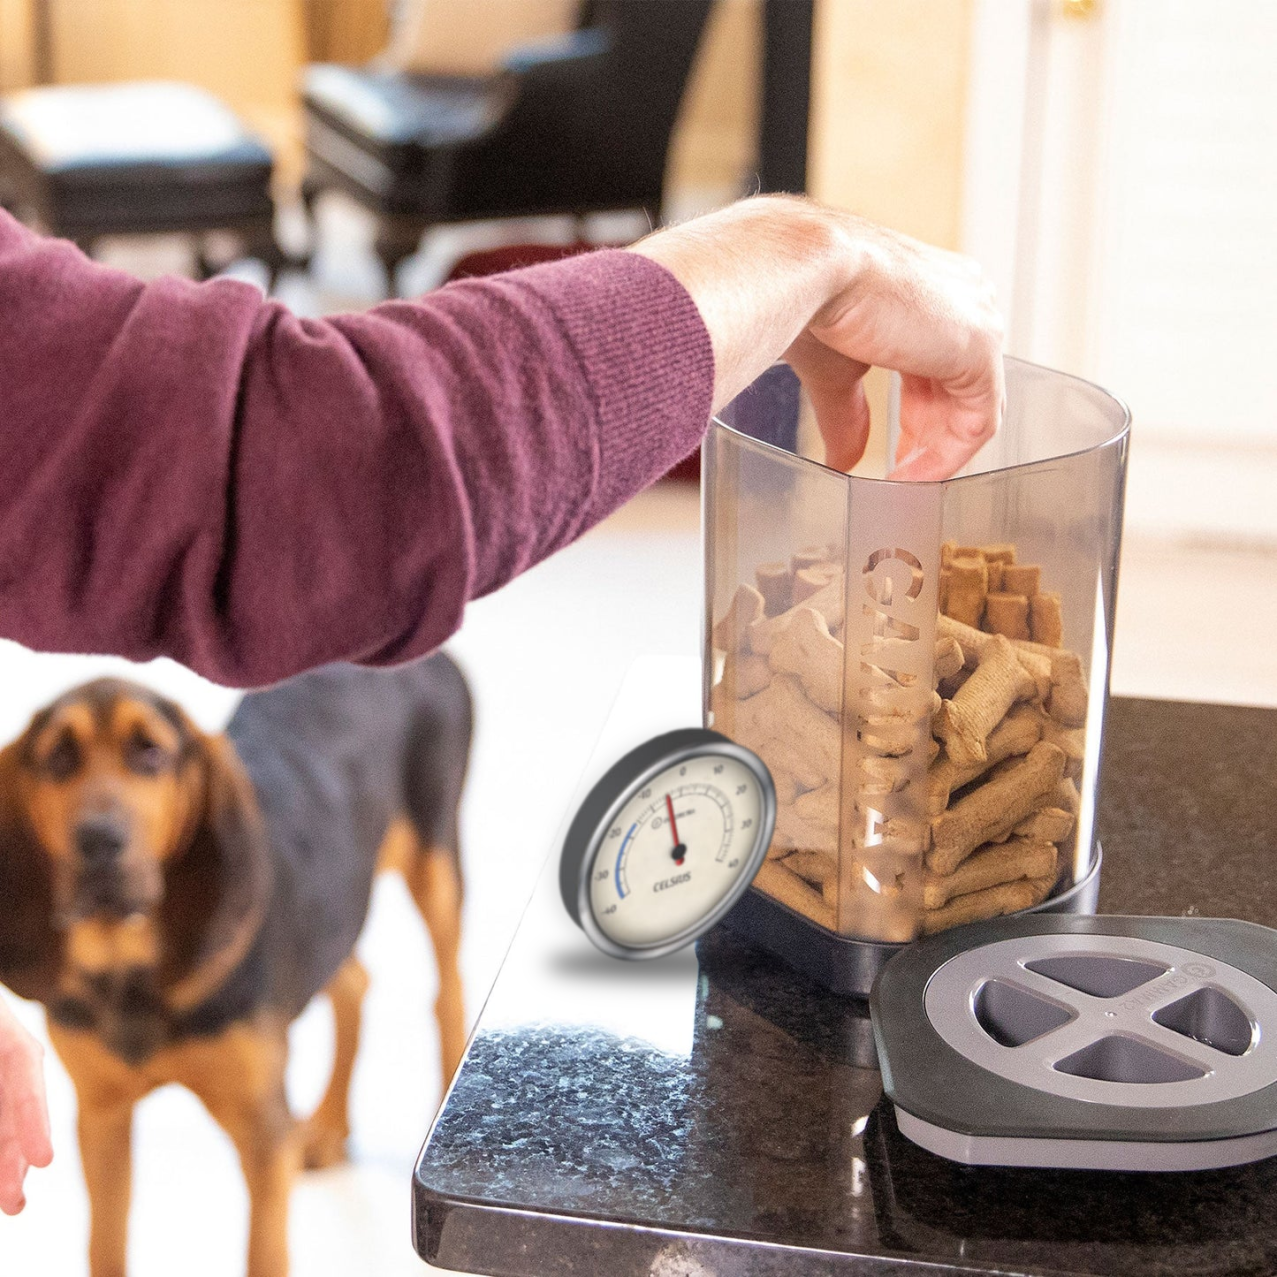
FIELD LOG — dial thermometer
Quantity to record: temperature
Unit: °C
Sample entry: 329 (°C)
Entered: -5 (°C)
